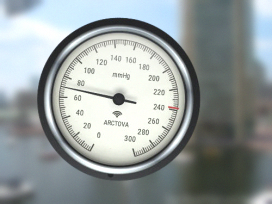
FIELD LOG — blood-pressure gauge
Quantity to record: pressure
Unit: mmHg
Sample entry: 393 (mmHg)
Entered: 70 (mmHg)
